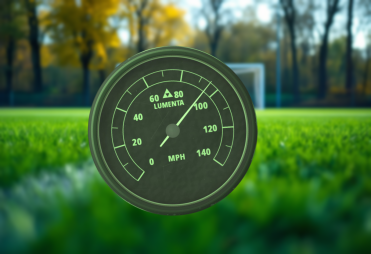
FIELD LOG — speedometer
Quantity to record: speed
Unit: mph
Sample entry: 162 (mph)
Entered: 95 (mph)
